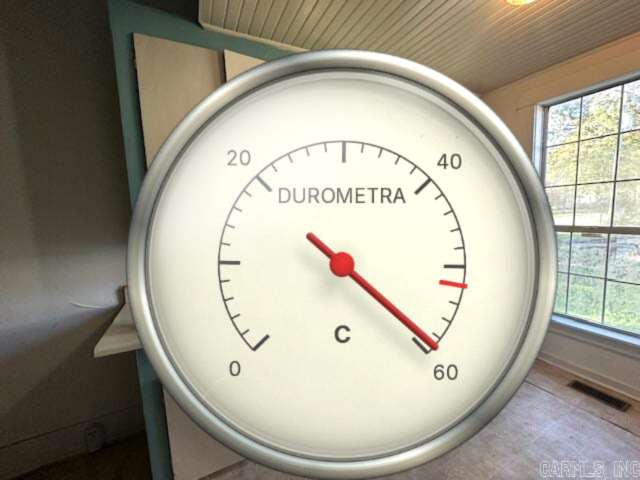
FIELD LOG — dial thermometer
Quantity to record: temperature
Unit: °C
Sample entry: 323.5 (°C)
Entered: 59 (°C)
